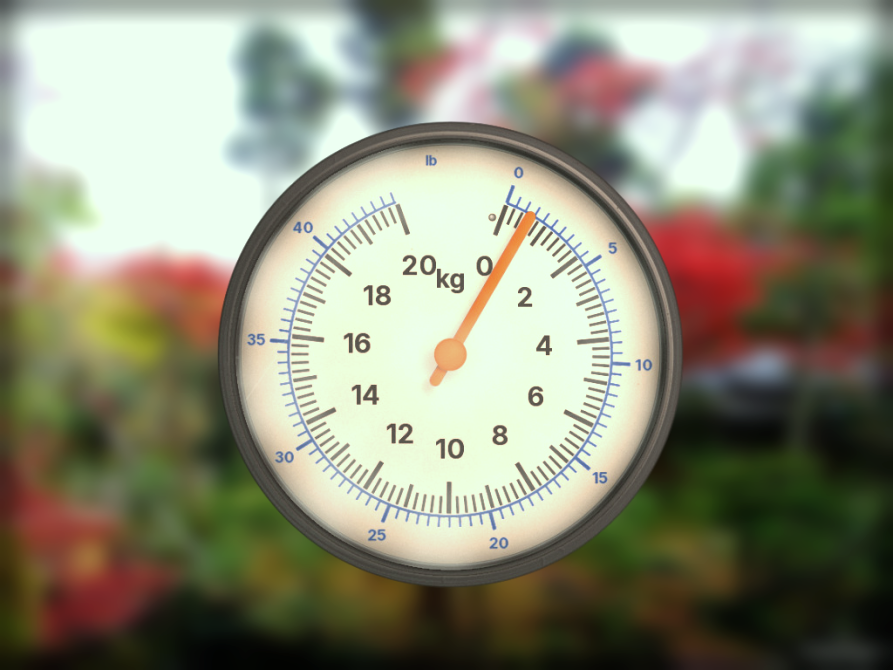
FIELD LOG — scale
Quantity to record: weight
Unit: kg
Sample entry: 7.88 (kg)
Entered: 0.6 (kg)
